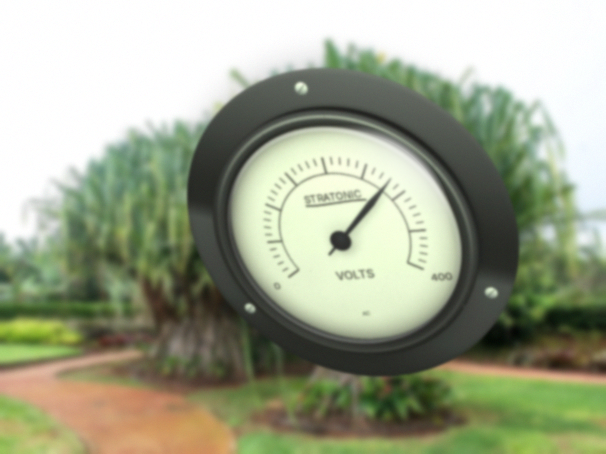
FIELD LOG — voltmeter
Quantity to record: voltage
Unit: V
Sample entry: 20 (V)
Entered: 280 (V)
